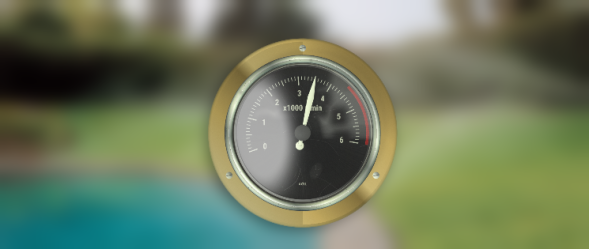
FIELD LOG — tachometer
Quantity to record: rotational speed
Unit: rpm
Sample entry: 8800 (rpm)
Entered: 3500 (rpm)
